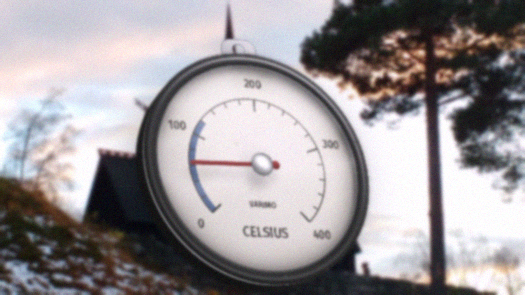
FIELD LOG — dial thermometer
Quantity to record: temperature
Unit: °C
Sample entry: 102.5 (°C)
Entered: 60 (°C)
